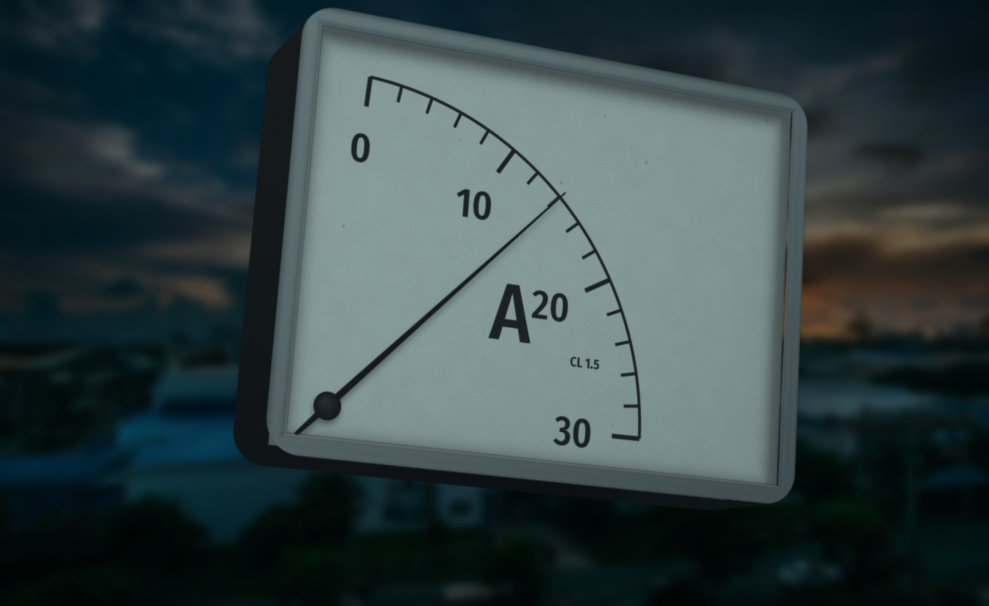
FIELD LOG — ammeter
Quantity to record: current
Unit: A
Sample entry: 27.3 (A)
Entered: 14 (A)
